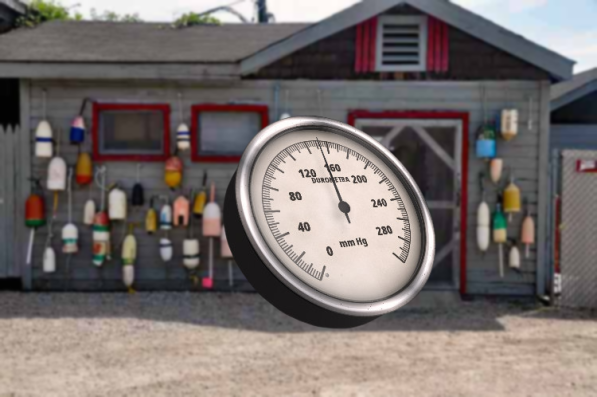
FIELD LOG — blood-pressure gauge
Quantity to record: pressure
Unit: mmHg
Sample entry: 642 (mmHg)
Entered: 150 (mmHg)
